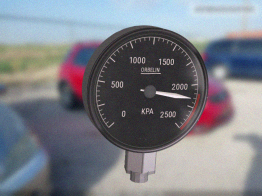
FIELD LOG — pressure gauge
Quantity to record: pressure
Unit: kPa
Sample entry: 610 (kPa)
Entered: 2150 (kPa)
